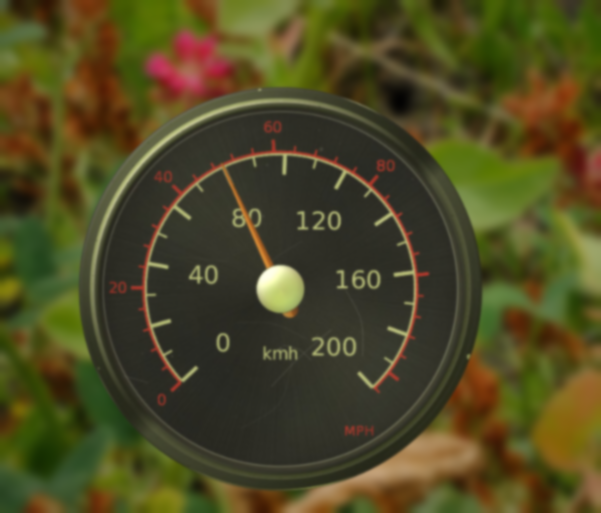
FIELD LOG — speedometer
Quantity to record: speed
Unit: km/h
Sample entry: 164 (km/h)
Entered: 80 (km/h)
